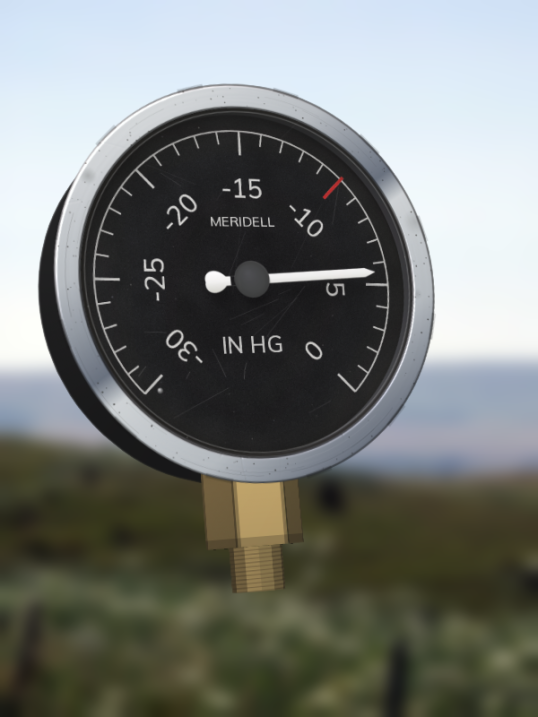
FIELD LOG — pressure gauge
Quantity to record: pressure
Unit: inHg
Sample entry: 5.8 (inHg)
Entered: -5.5 (inHg)
